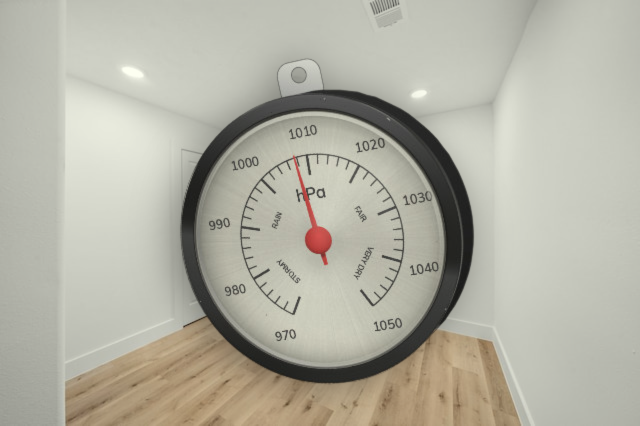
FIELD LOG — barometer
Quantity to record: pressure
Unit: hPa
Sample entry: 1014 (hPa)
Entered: 1008 (hPa)
